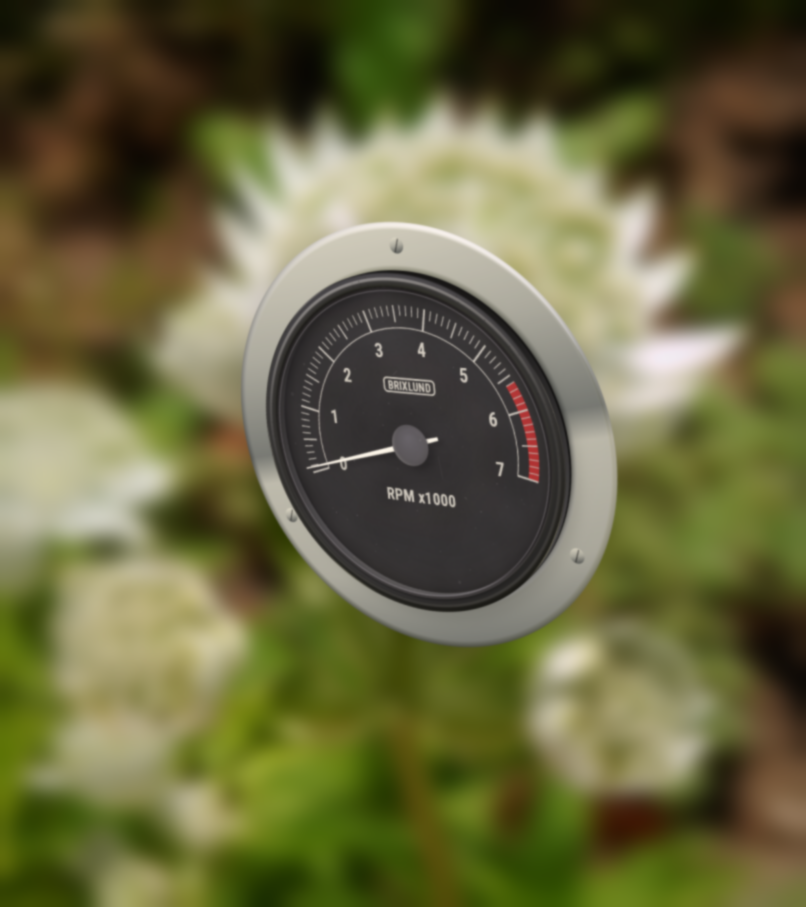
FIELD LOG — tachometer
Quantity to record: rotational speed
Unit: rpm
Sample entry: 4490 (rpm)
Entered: 100 (rpm)
